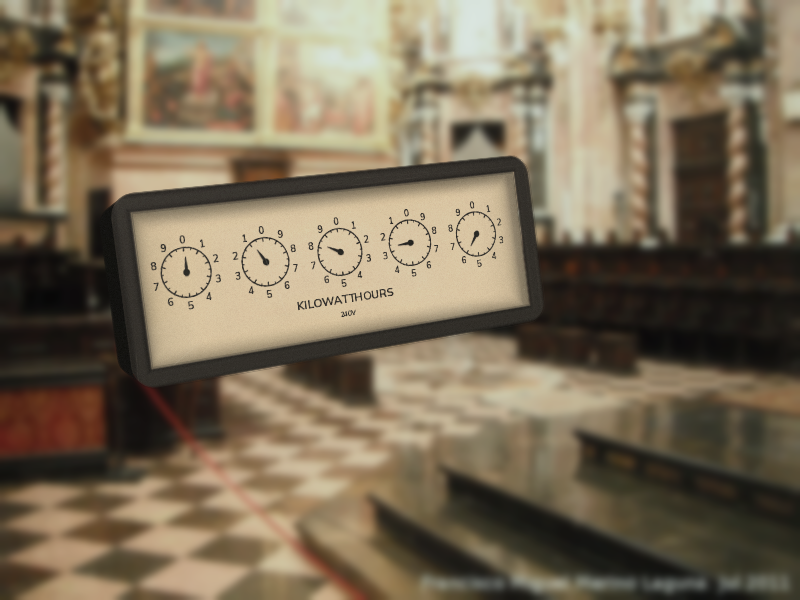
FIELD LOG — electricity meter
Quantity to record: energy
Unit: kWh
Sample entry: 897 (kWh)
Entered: 826 (kWh)
